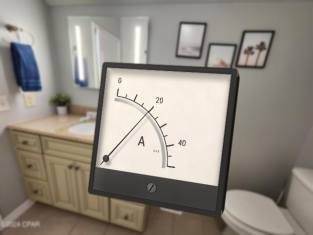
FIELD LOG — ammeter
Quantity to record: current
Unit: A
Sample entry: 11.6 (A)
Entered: 20 (A)
